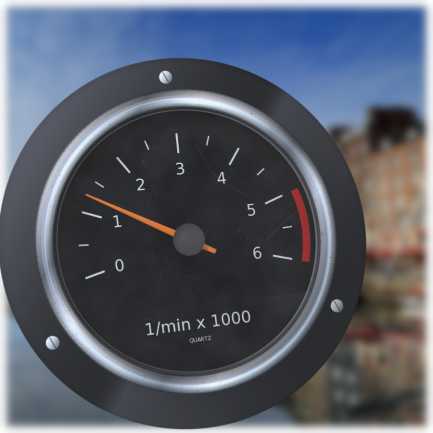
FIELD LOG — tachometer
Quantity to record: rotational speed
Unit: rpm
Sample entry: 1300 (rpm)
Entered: 1250 (rpm)
